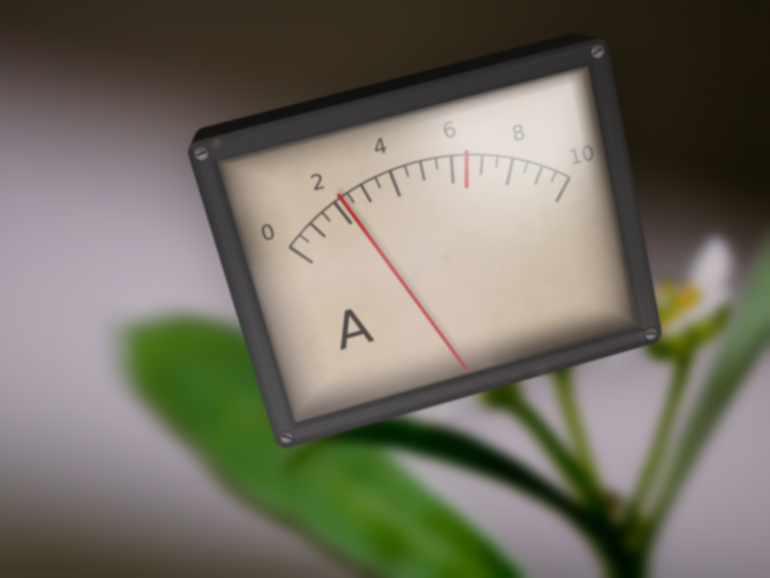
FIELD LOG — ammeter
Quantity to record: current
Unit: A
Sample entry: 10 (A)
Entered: 2.25 (A)
